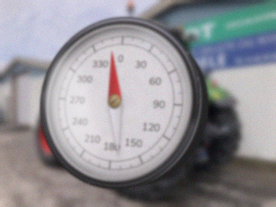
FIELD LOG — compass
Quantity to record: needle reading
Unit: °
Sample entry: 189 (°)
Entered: 350 (°)
